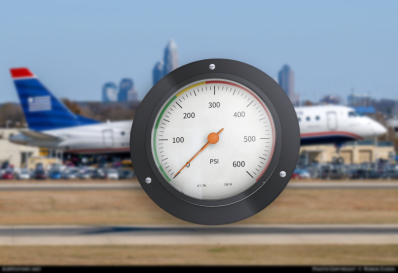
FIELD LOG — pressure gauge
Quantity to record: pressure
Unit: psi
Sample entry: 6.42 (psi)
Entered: 0 (psi)
